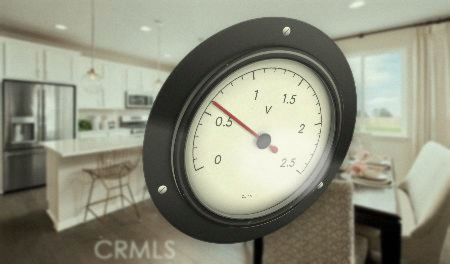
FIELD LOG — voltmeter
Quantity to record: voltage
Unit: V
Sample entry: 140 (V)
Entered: 0.6 (V)
